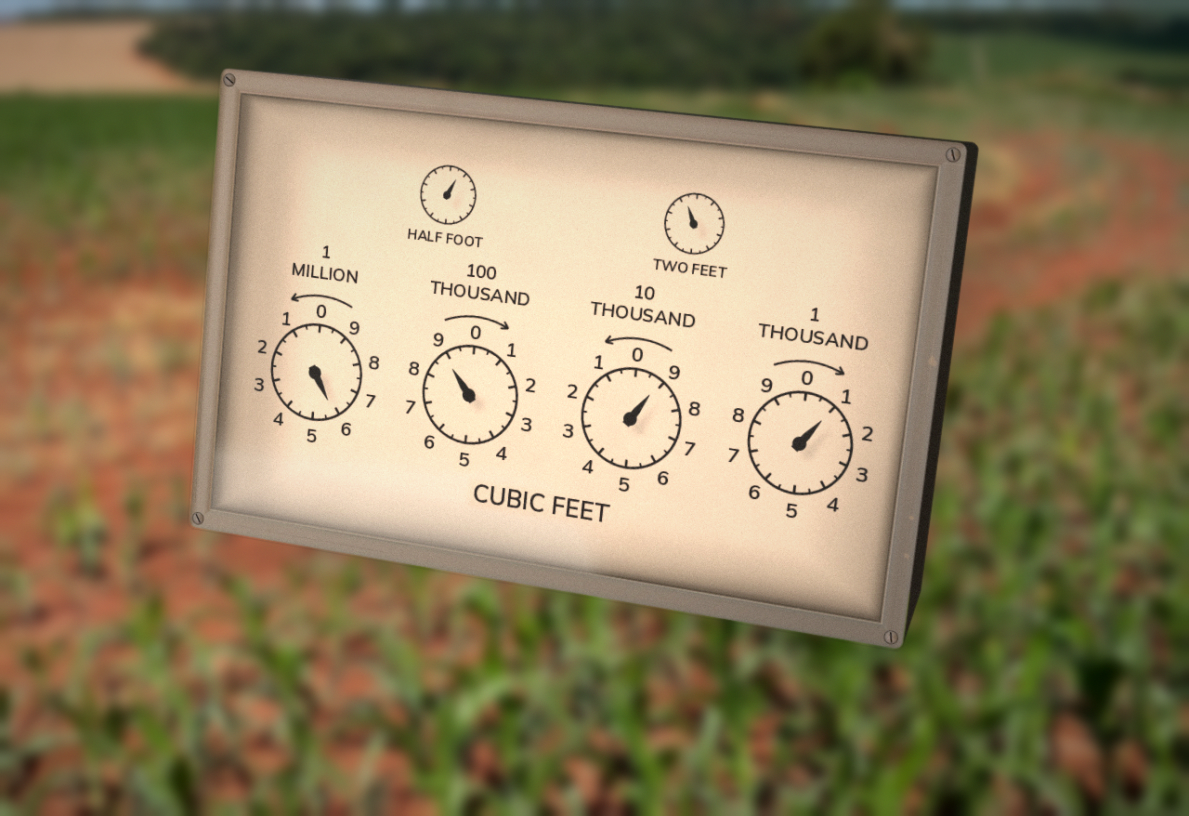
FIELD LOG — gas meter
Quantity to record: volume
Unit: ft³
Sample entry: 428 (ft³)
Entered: 589100 (ft³)
